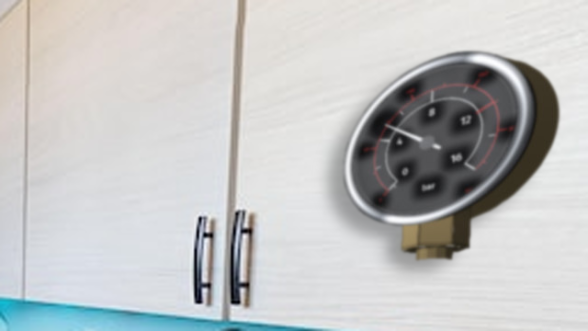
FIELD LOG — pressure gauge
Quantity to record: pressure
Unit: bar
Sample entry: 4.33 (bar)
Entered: 5 (bar)
